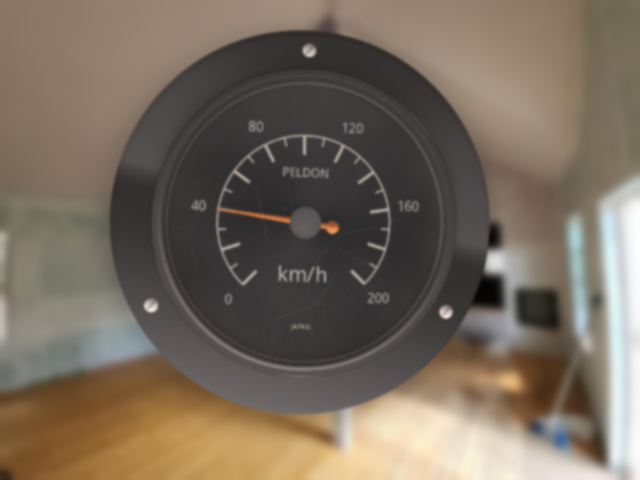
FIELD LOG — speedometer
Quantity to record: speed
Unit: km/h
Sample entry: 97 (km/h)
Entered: 40 (km/h)
